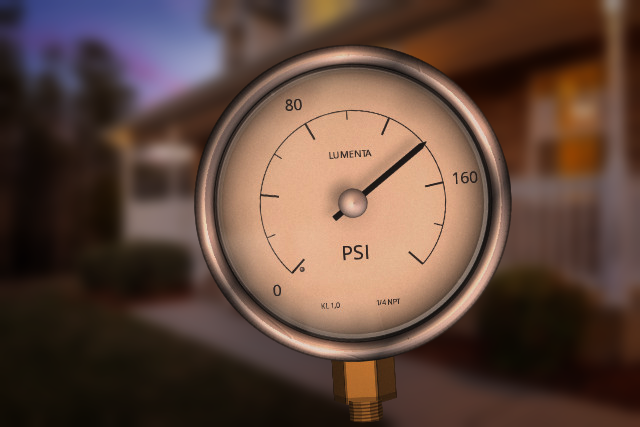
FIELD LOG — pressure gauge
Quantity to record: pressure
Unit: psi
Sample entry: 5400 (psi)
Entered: 140 (psi)
